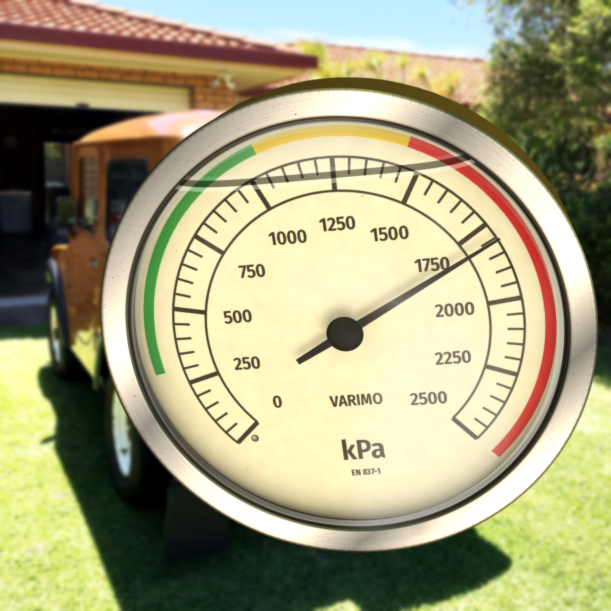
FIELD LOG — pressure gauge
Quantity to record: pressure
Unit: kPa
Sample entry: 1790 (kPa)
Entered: 1800 (kPa)
